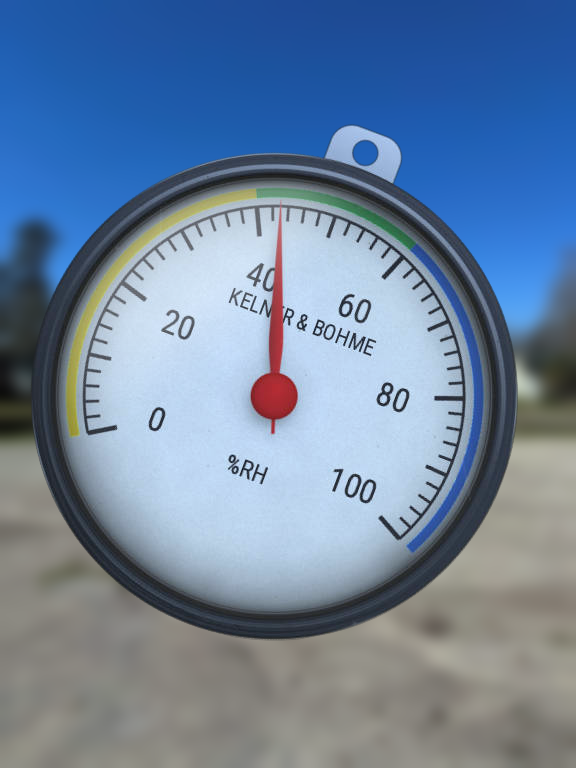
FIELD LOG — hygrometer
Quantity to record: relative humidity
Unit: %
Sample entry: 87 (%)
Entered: 43 (%)
